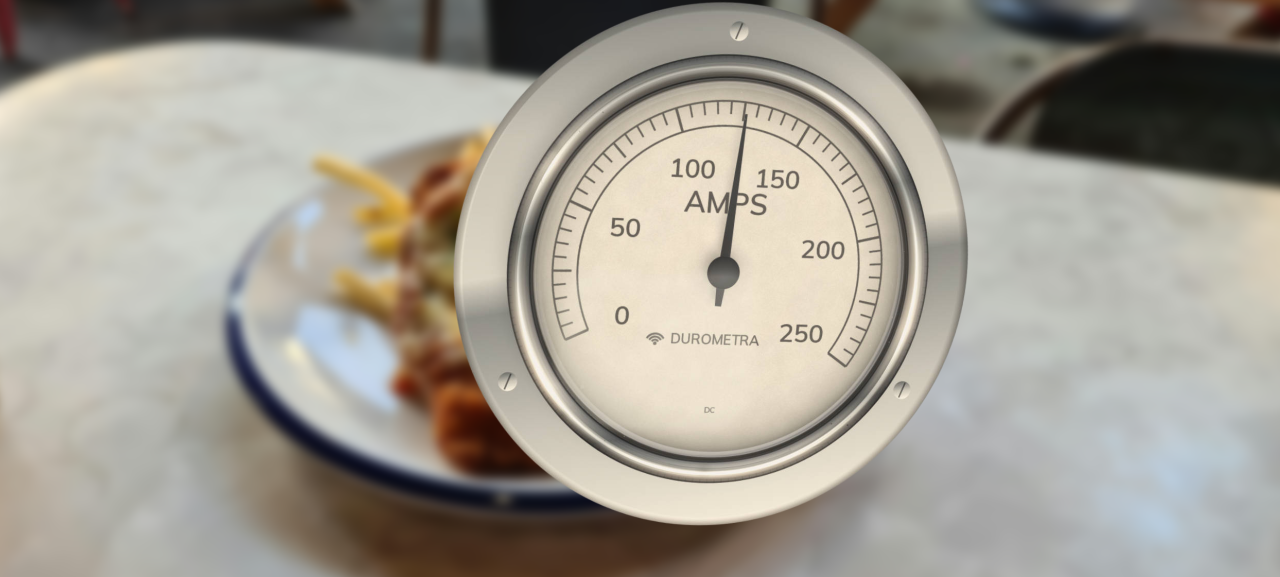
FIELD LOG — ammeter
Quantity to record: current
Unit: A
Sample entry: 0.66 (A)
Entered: 125 (A)
